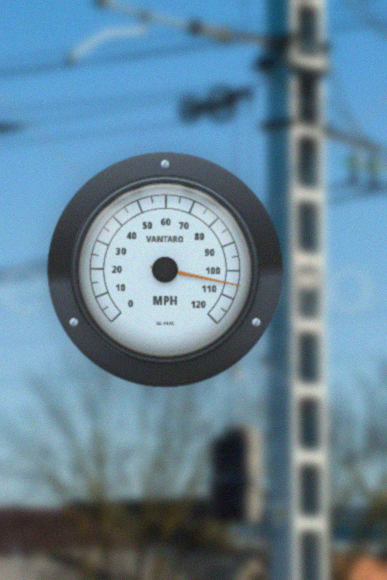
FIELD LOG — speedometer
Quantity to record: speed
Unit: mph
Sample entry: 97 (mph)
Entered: 105 (mph)
